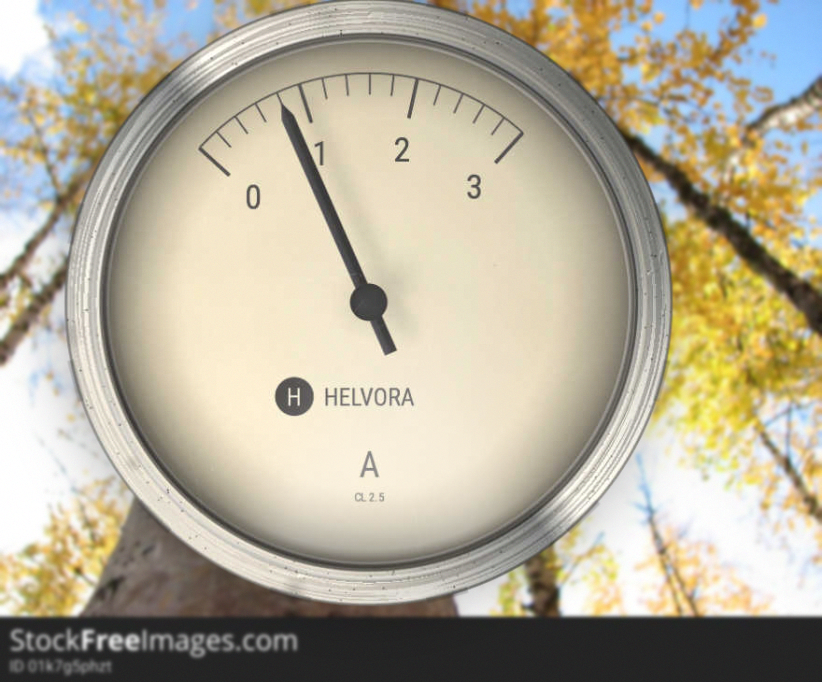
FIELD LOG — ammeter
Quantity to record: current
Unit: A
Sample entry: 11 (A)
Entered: 0.8 (A)
